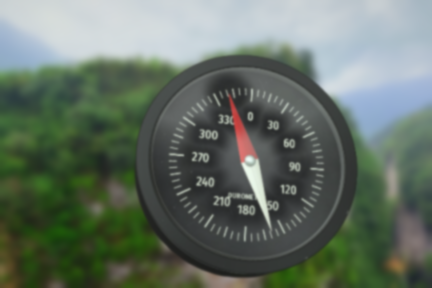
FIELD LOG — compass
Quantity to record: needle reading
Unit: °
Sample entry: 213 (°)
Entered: 340 (°)
